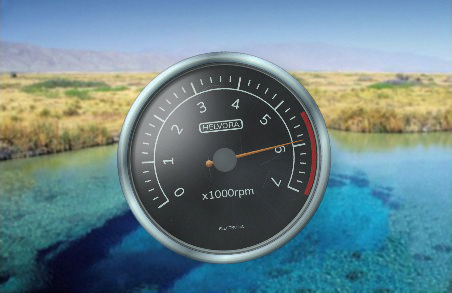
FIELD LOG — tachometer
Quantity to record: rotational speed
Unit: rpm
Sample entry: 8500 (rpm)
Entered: 5900 (rpm)
